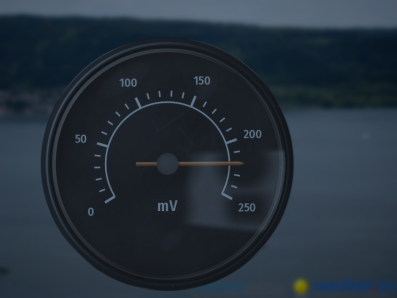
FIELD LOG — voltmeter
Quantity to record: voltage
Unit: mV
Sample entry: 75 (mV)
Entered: 220 (mV)
